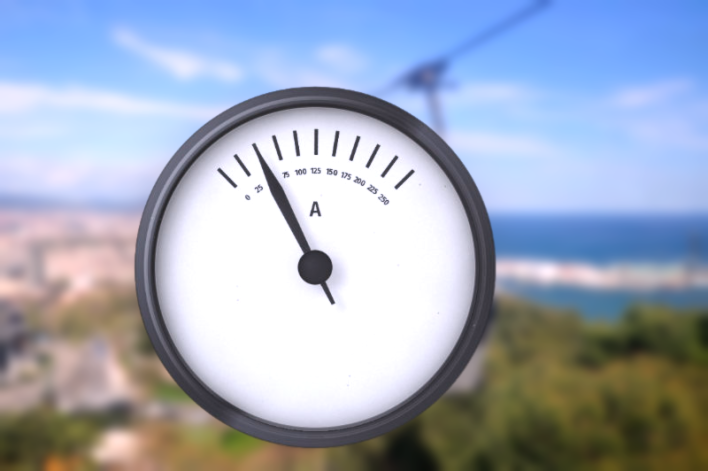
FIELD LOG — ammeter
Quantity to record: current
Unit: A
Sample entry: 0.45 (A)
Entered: 50 (A)
